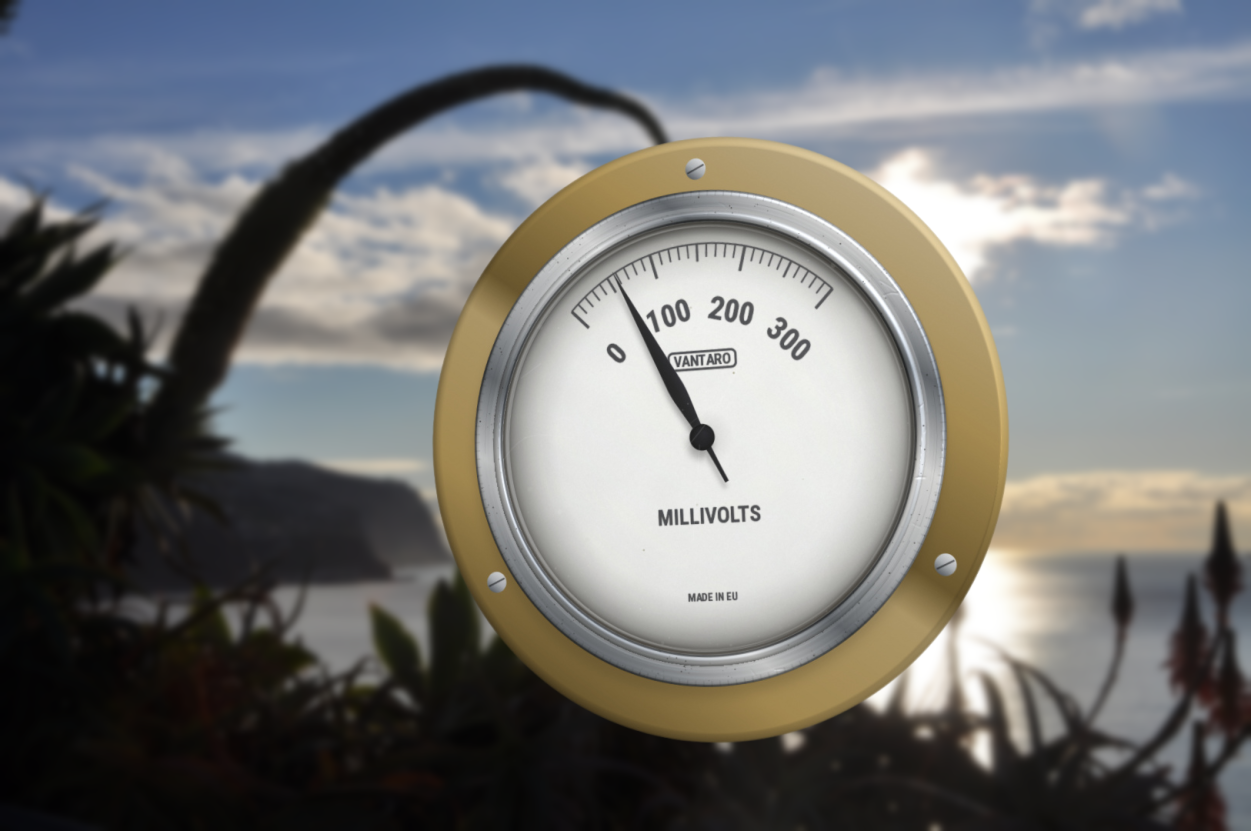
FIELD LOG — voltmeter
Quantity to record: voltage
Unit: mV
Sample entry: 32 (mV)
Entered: 60 (mV)
